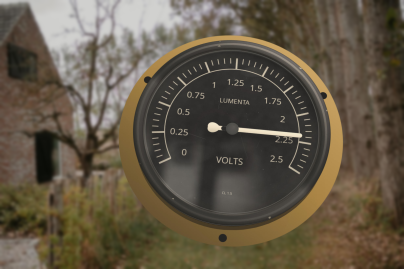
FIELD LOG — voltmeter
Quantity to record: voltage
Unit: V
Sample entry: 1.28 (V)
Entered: 2.2 (V)
